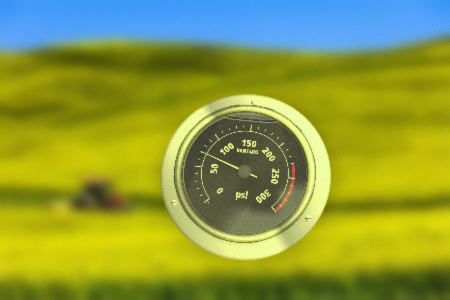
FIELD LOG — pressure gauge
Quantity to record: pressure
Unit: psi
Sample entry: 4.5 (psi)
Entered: 70 (psi)
